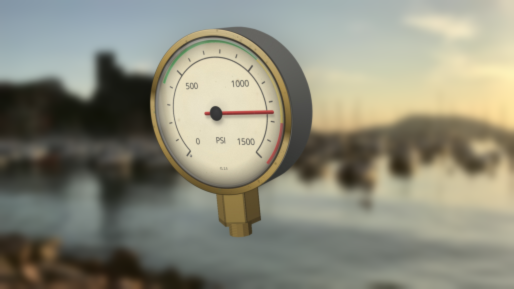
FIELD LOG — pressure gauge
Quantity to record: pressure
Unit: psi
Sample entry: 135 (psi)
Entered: 1250 (psi)
